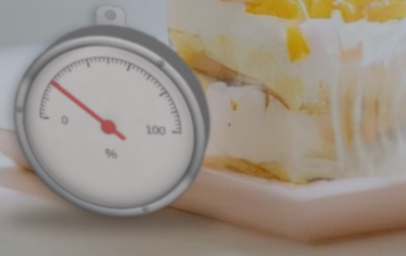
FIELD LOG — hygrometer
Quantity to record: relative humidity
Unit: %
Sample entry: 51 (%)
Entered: 20 (%)
